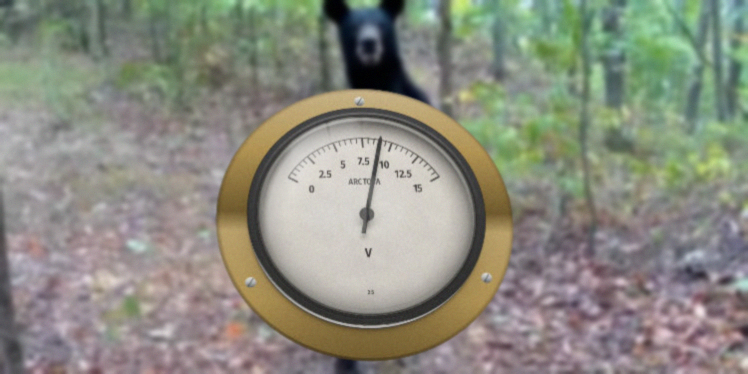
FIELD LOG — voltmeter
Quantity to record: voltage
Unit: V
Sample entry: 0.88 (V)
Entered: 9 (V)
